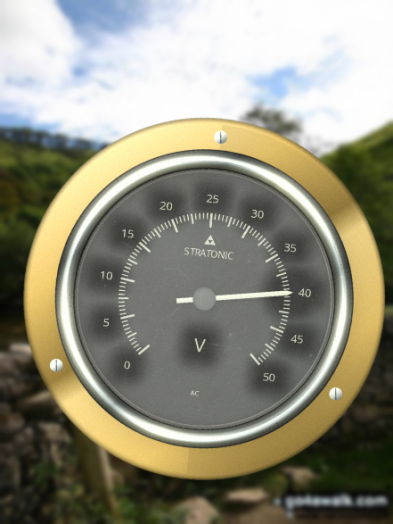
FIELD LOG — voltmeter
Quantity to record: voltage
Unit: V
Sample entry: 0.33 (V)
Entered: 40 (V)
